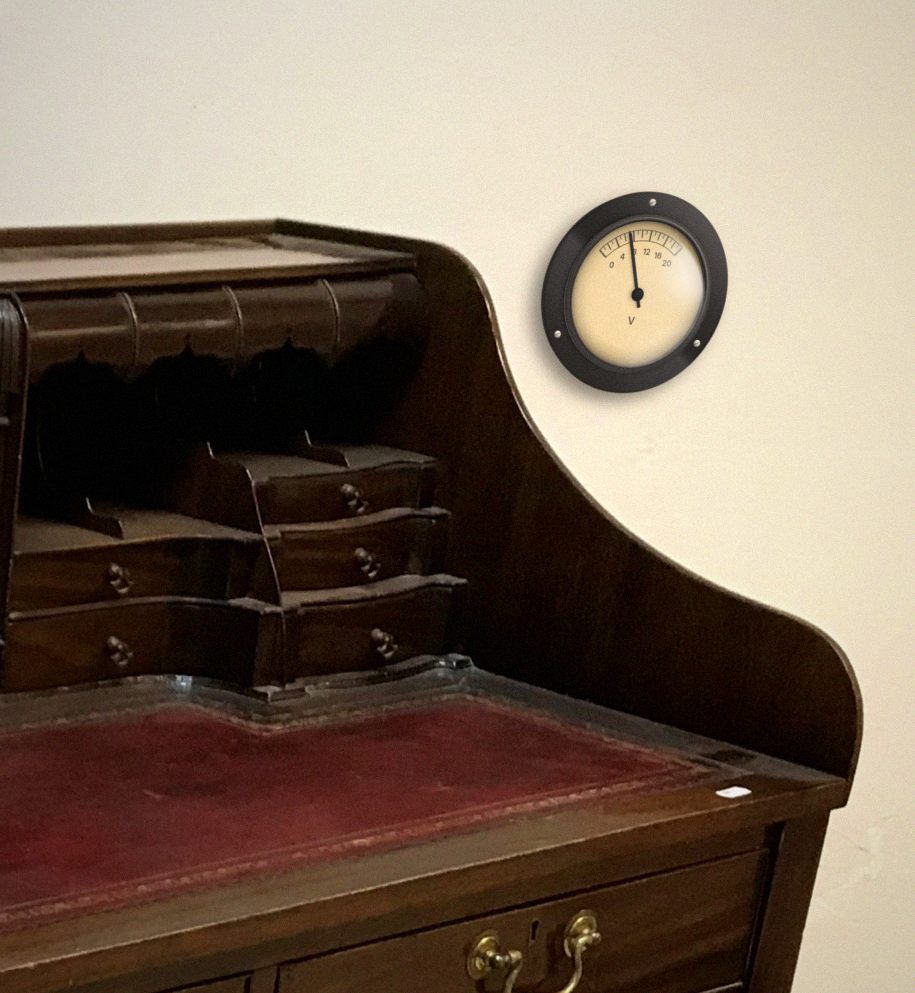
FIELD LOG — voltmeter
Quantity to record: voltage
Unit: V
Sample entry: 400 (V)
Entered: 7 (V)
